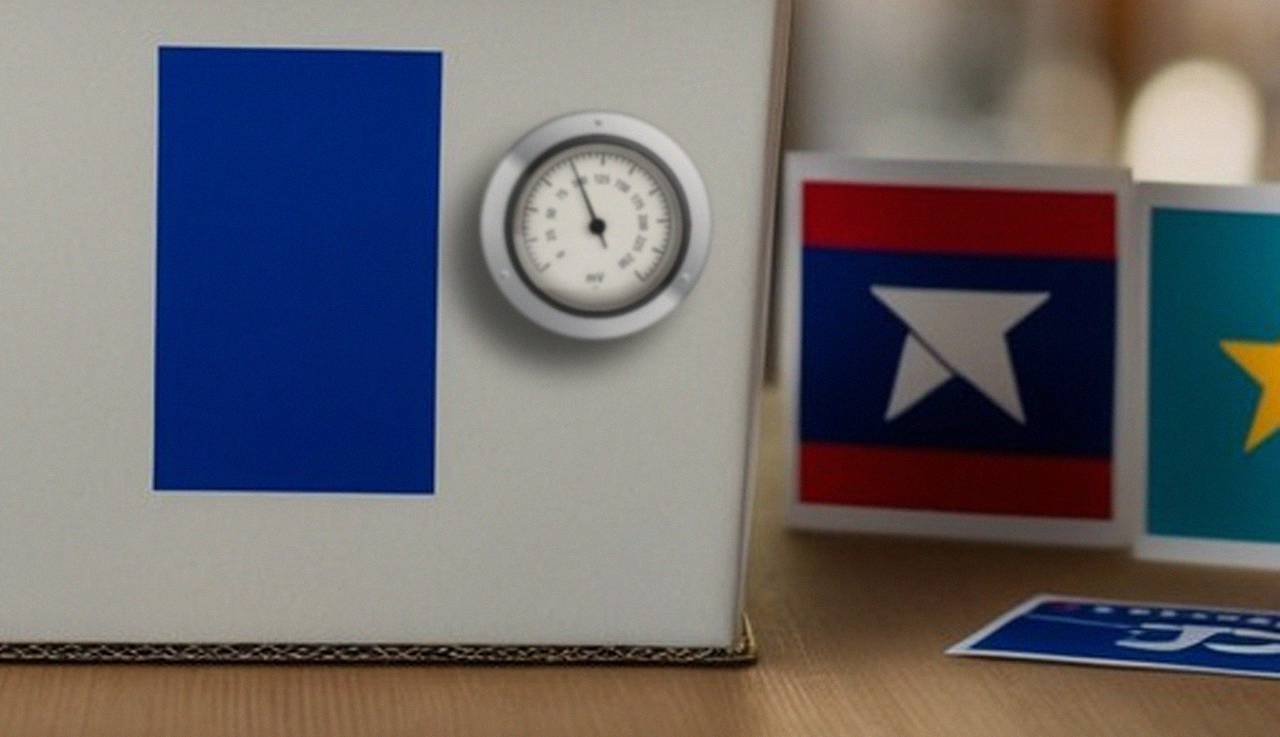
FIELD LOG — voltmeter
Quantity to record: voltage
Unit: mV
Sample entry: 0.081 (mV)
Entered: 100 (mV)
